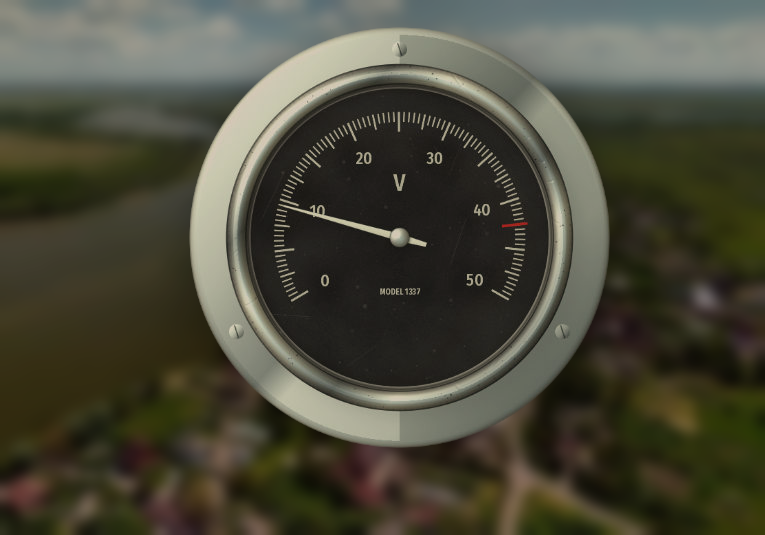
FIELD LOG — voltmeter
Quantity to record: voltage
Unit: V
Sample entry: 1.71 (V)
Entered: 9.5 (V)
